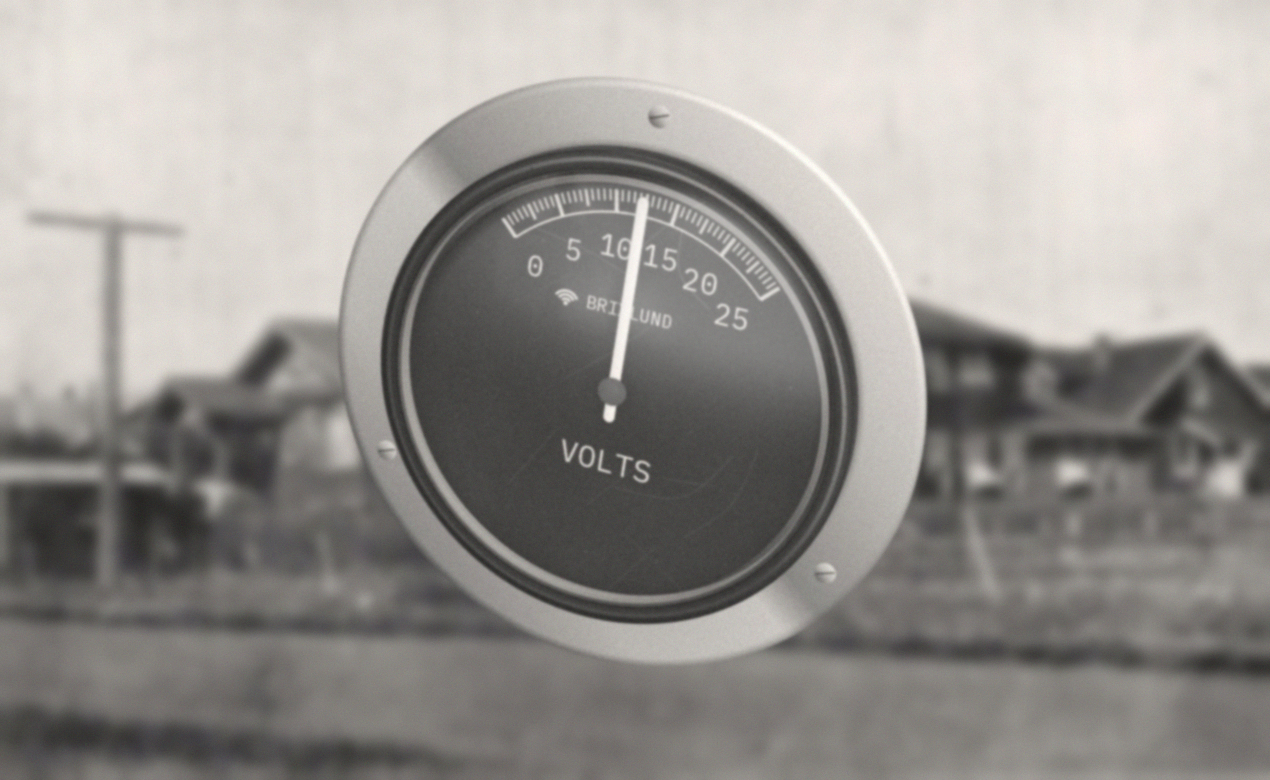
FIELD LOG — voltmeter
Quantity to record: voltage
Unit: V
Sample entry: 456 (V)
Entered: 12.5 (V)
